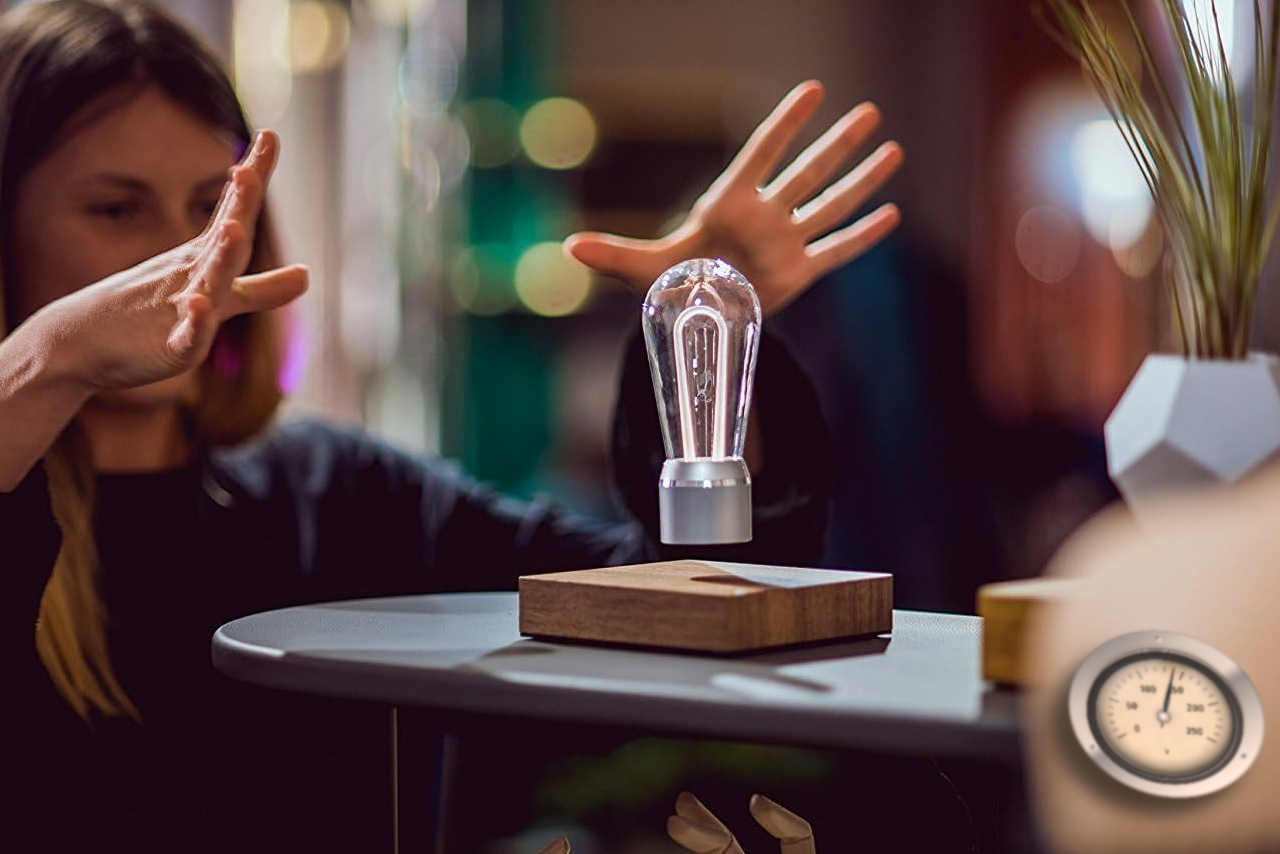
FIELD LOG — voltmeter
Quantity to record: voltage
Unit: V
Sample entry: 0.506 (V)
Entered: 140 (V)
